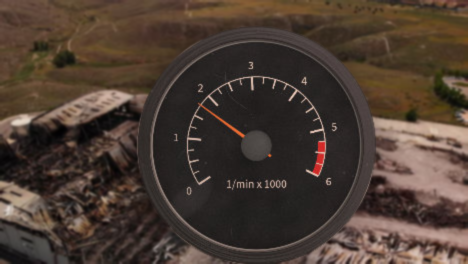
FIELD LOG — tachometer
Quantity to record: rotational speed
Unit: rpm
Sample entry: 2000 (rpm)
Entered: 1750 (rpm)
